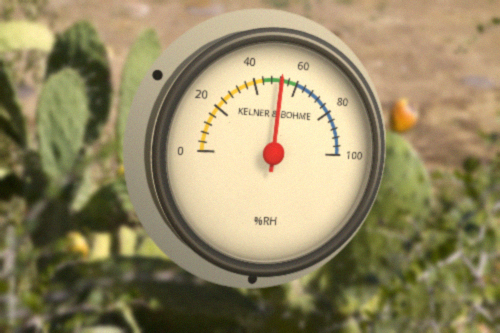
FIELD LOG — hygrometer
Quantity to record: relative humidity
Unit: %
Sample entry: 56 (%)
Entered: 52 (%)
